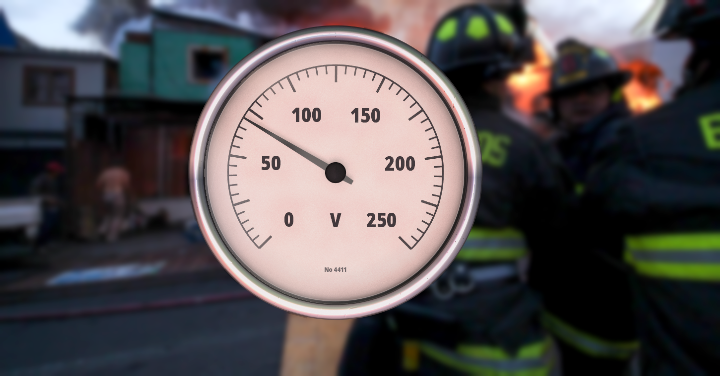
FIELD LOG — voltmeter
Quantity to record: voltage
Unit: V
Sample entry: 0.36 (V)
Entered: 70 (V)
